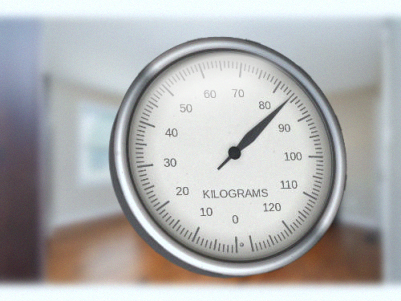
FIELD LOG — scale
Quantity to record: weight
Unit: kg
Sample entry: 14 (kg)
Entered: 84 (kg)
